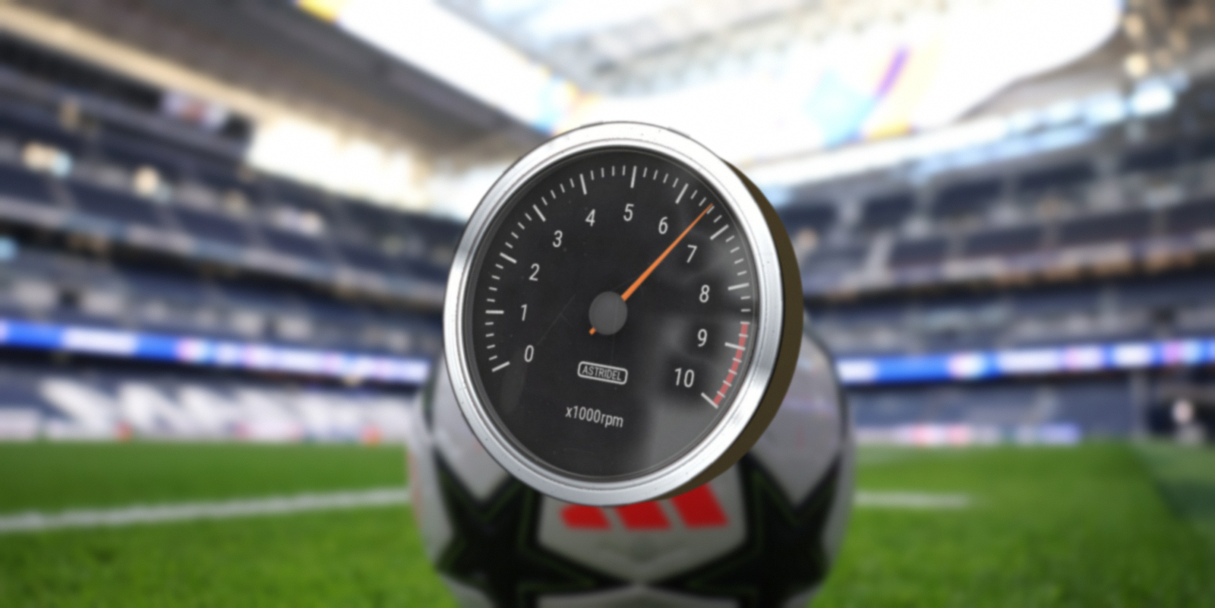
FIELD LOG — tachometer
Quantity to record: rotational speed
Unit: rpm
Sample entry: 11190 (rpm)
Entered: 6600 (rpm)
